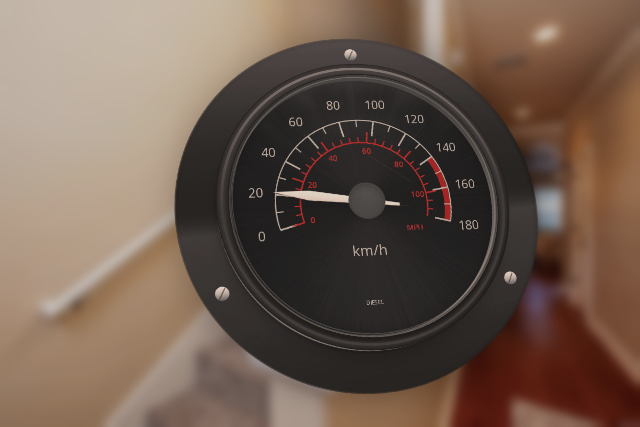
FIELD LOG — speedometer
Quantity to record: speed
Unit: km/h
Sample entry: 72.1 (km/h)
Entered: 20 (km/h)
